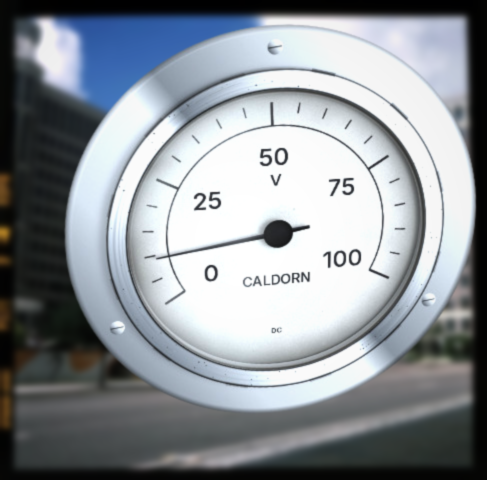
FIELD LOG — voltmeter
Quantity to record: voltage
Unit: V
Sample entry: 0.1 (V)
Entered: 10 (V)
